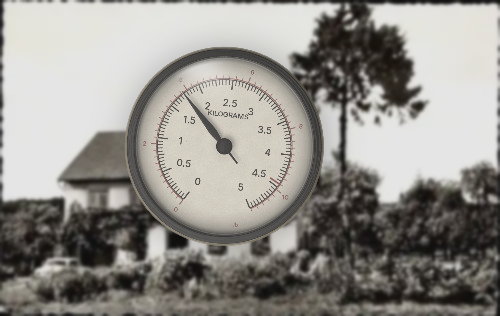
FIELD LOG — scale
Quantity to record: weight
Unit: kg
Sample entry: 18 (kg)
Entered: 1.75 (kg)
